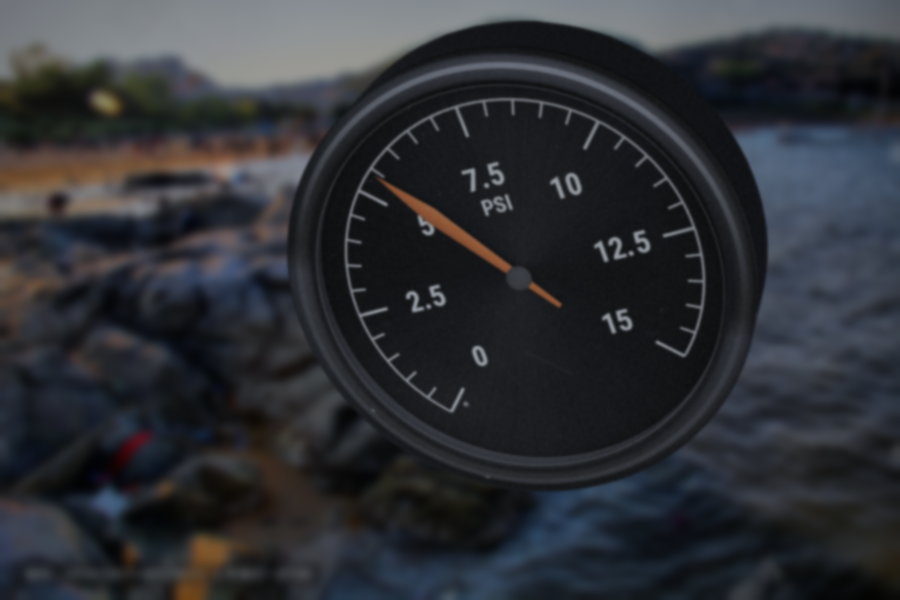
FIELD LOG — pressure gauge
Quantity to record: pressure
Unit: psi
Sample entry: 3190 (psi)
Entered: 5.5 (psi)
